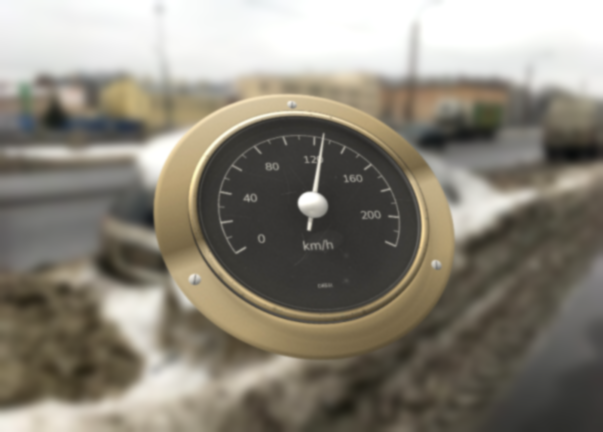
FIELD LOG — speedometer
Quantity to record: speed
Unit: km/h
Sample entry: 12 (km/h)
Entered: 125 (km/h)
